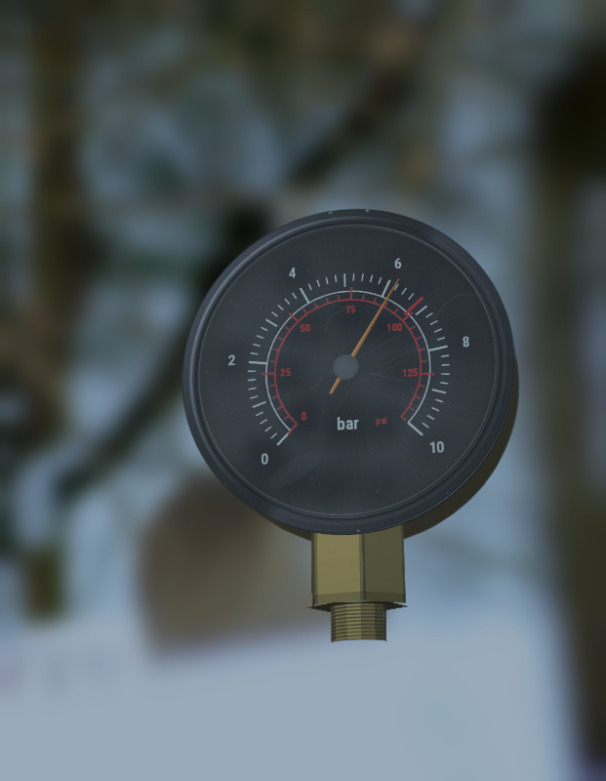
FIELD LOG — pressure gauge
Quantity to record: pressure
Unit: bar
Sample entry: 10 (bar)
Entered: 6.2 (bar)
